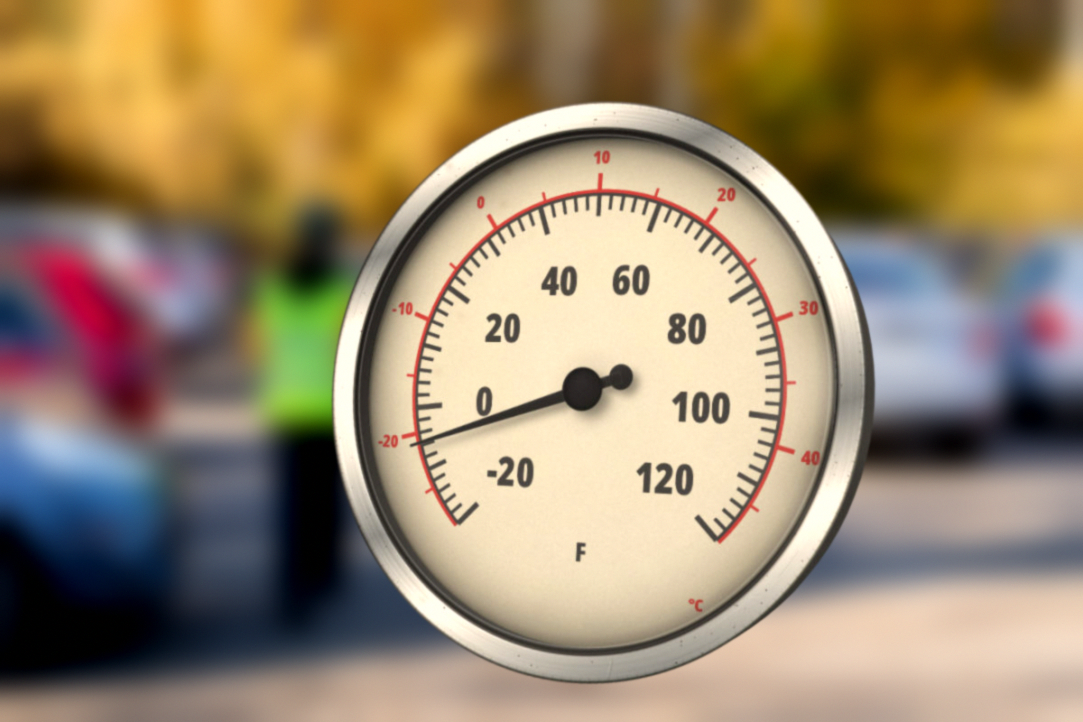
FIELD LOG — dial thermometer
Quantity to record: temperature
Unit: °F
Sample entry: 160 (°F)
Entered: -6 (°F)
